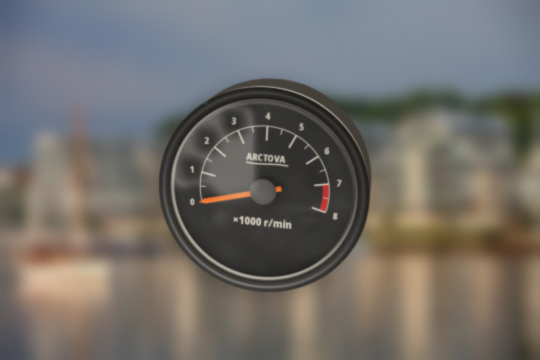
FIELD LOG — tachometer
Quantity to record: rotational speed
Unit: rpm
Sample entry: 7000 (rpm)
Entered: 0 (rpm)
